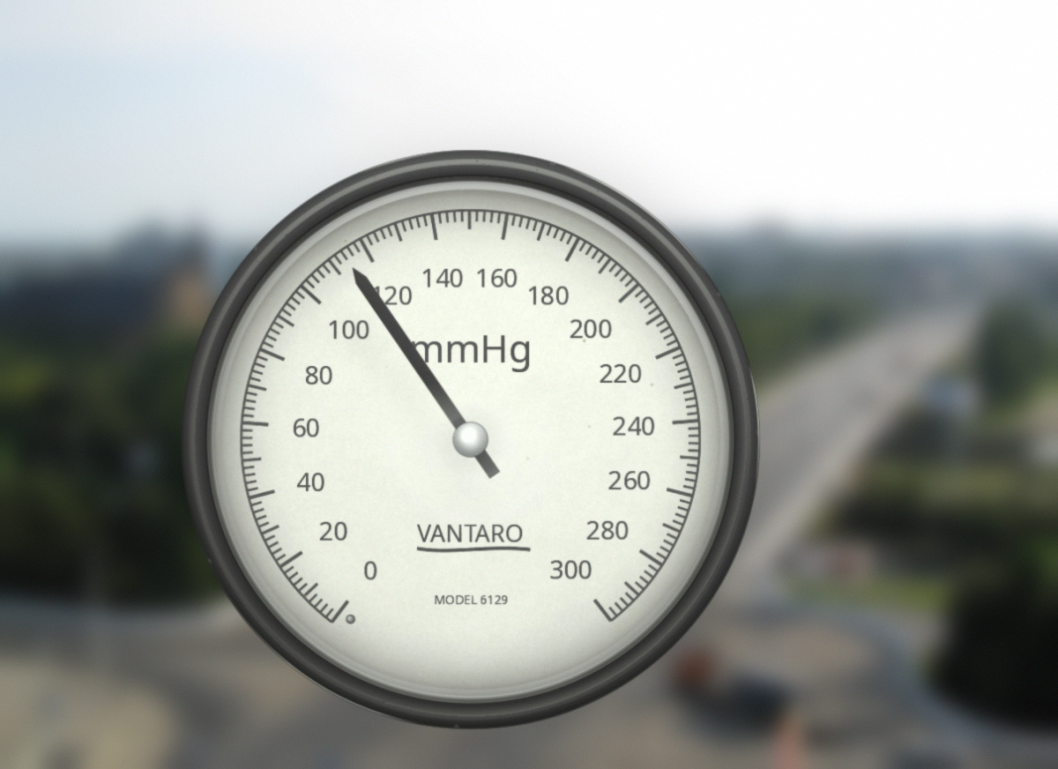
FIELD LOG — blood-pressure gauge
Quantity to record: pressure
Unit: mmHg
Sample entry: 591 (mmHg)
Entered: 114 (mmHg)
